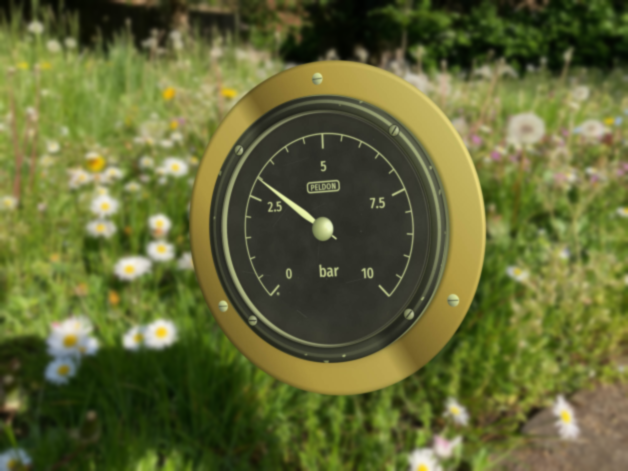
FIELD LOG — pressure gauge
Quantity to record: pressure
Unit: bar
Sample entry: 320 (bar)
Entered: 3 (bar)
